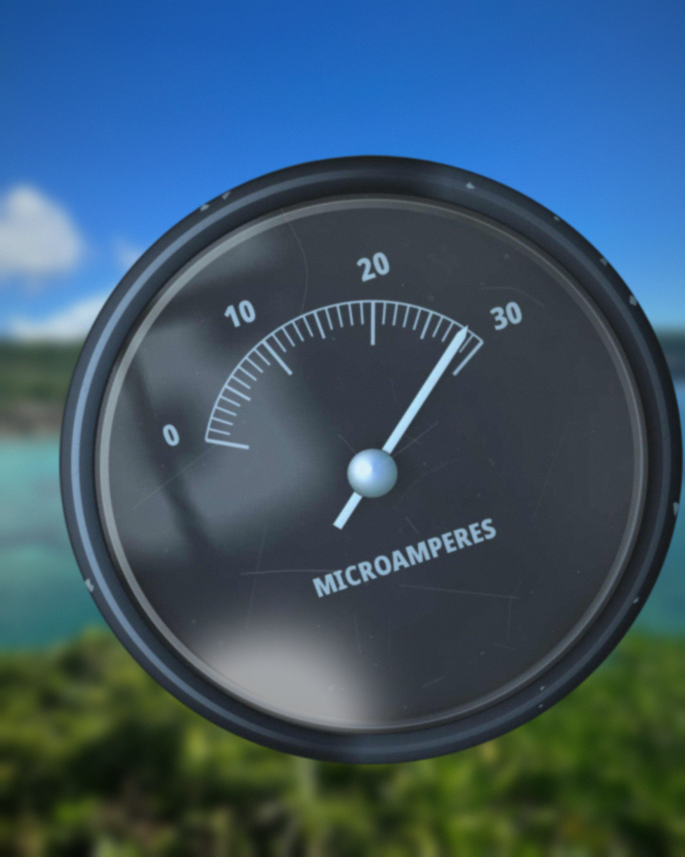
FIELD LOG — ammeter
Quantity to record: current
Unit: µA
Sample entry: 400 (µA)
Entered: 28 (µA)
